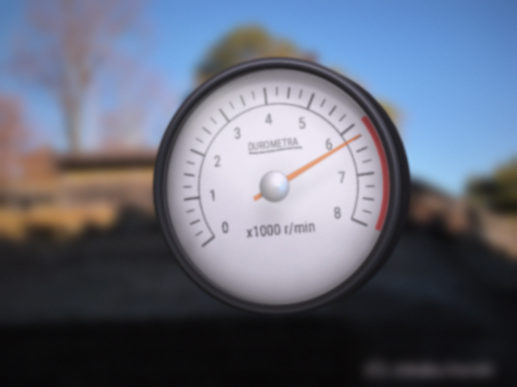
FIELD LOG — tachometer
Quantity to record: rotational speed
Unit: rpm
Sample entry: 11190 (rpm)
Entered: 6250 (rpm)
